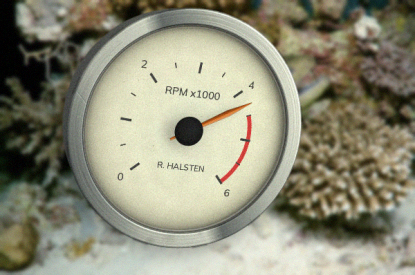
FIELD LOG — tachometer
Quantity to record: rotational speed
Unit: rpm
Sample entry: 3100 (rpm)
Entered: 4250 (rpm)
